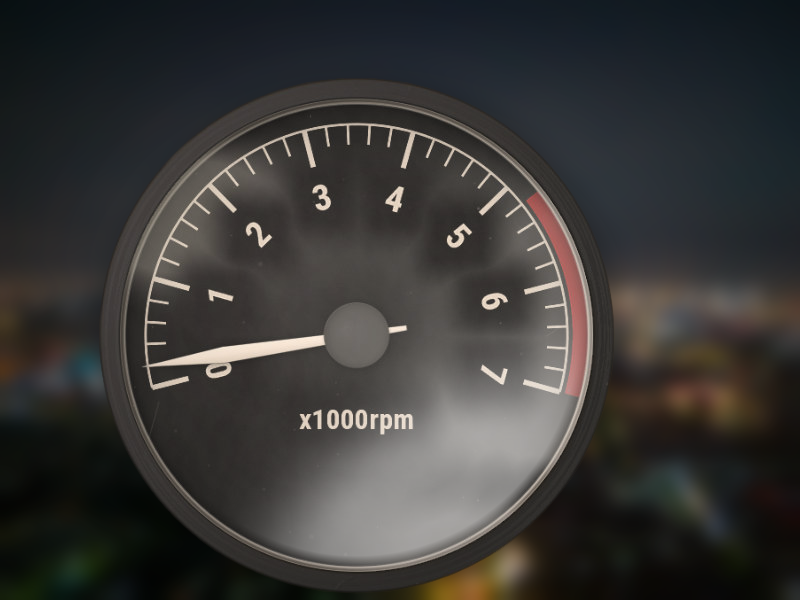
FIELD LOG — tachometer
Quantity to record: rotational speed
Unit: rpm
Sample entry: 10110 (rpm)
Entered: 200 (rpm)
